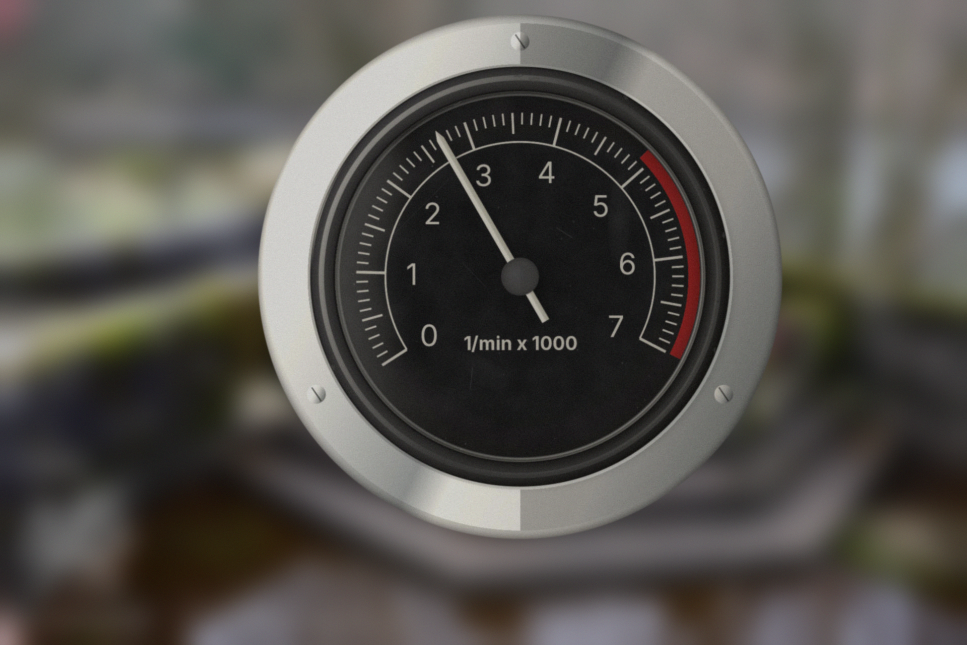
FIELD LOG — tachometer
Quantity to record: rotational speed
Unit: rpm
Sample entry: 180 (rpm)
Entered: 2700 (rpm)
